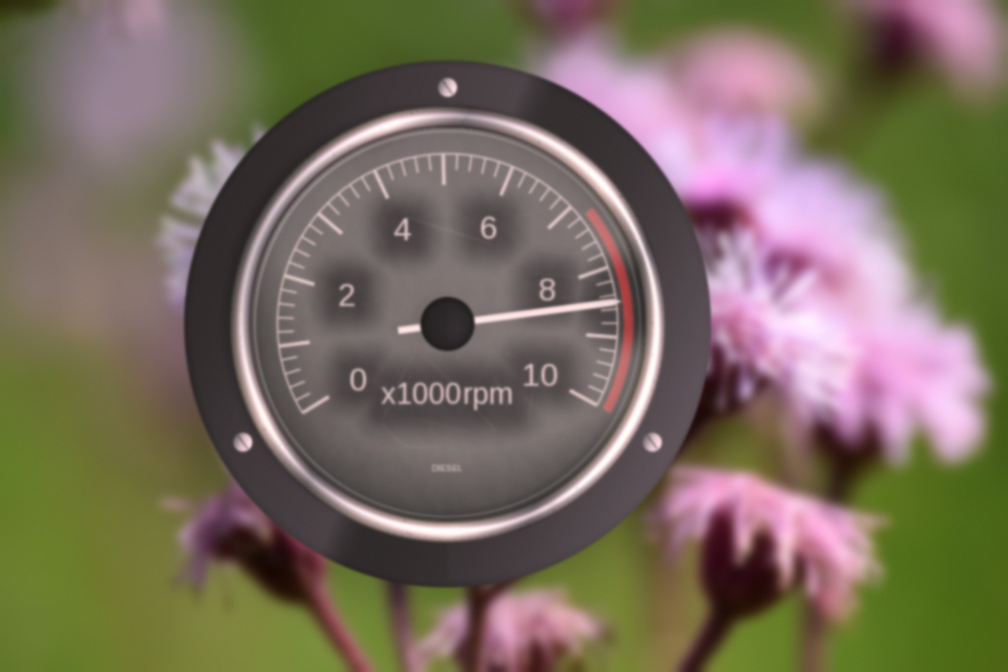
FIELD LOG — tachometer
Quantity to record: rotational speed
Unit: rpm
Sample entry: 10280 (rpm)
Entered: 8500 (rpm)
